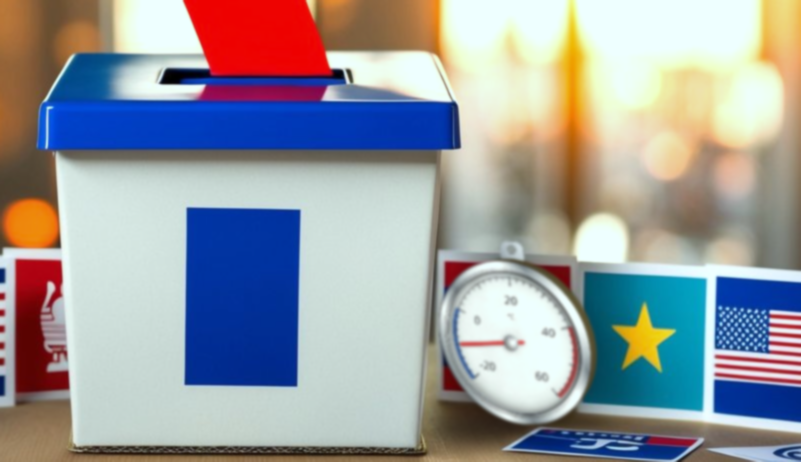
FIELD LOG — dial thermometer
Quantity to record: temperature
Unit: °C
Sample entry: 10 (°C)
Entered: -10 (°C)
